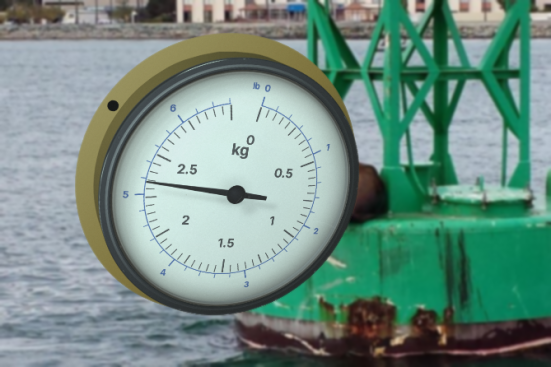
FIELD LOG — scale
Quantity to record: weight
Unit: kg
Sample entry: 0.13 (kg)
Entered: 2.35 (kg)
